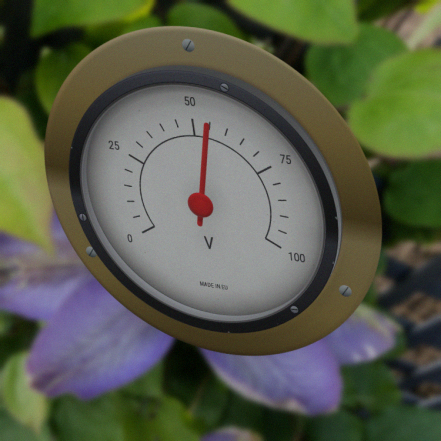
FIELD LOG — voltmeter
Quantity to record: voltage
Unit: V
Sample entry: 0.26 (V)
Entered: 55 (V)
